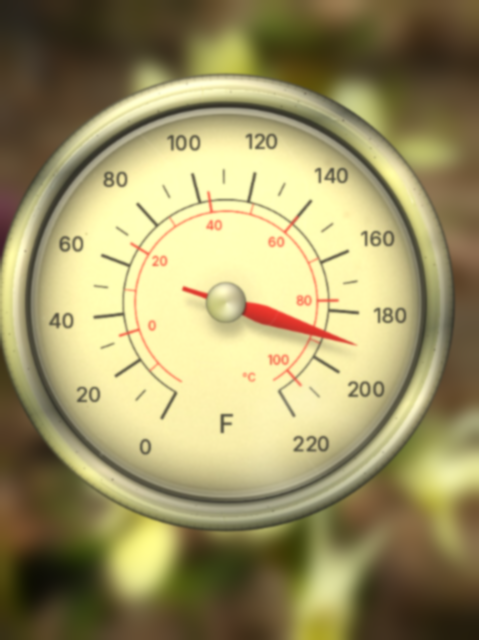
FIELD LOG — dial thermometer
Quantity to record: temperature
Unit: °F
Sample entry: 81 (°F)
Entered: 190 (°F)
